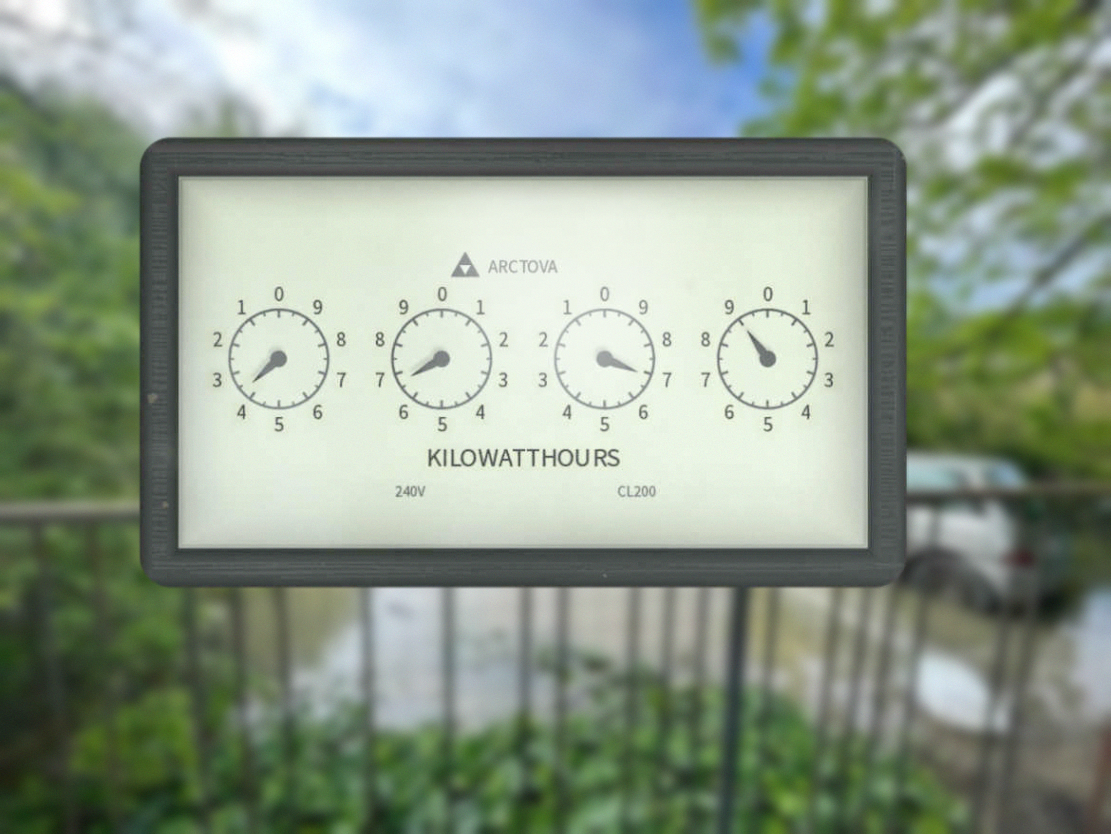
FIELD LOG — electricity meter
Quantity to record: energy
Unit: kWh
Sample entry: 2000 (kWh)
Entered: 3669 (kWh)
